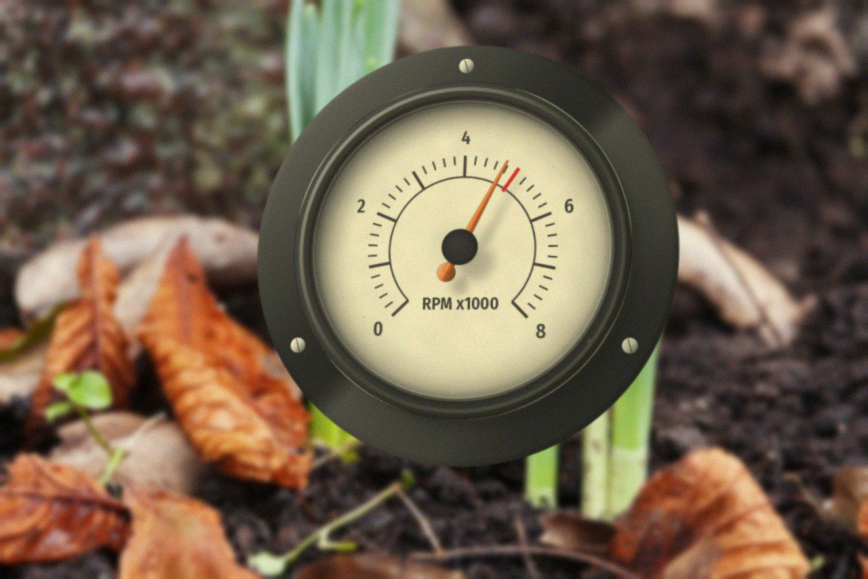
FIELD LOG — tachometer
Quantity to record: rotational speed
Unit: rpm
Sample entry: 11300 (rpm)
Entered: 4800 (rpm)
